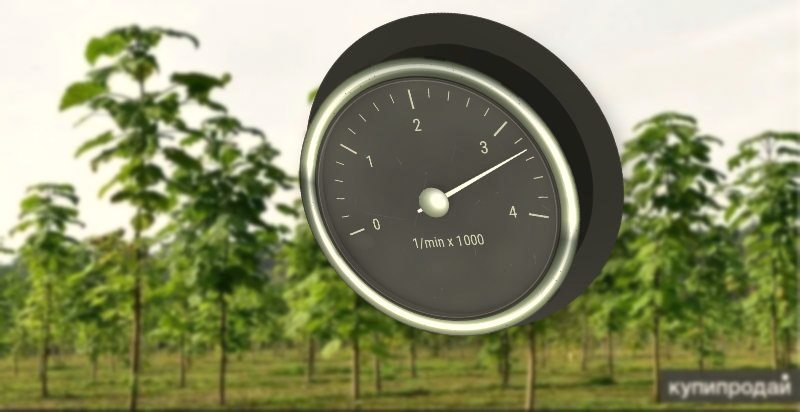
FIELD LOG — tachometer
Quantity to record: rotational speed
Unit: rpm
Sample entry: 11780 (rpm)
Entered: 3300 (rpm)
